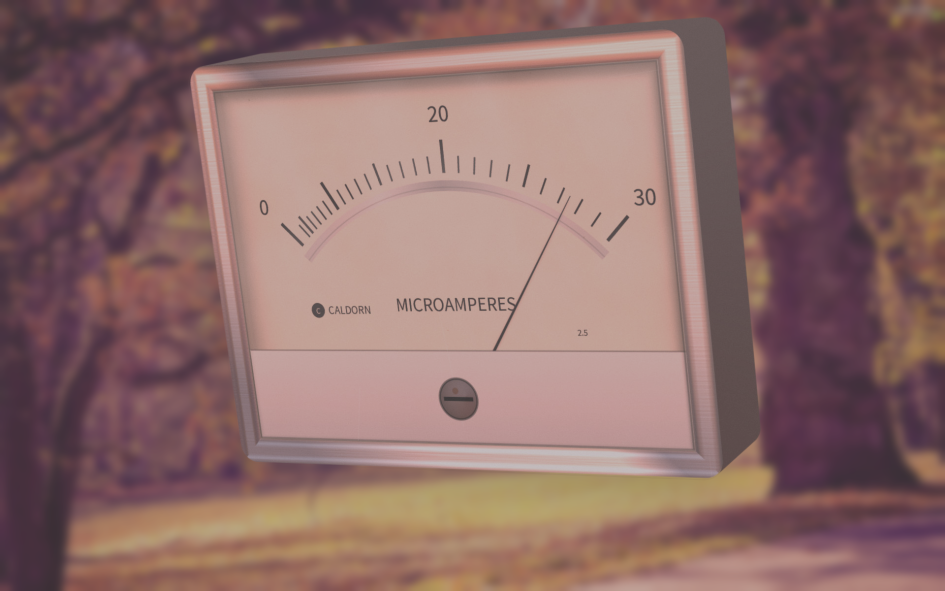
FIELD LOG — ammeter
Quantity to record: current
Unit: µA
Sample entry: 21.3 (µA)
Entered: 27.5 (µA)
